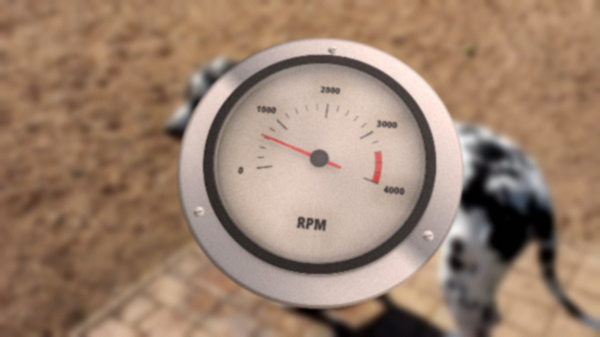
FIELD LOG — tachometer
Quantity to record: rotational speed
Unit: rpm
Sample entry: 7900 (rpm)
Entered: 600 (rpm)
